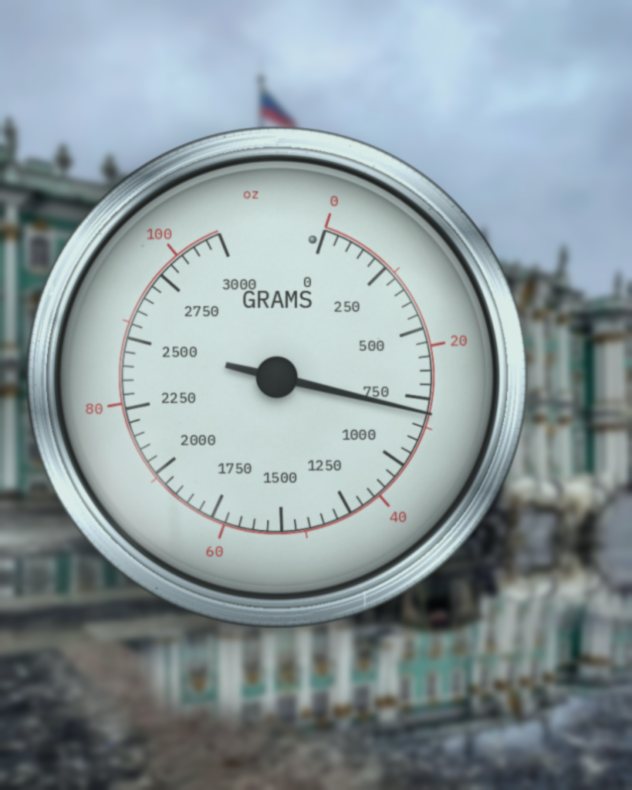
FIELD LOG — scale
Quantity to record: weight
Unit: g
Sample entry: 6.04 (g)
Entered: 800 (g)
